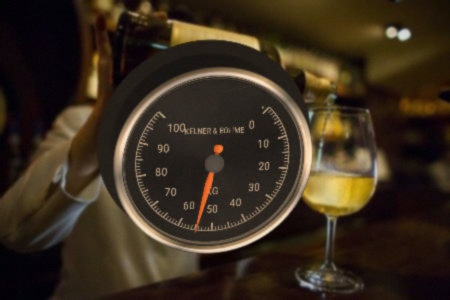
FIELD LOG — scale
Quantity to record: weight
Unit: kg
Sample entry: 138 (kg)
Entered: 55 (kg)
